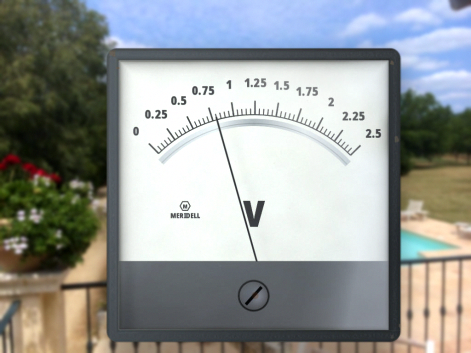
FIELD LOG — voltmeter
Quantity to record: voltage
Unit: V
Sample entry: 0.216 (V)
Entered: 0.8 (V)
